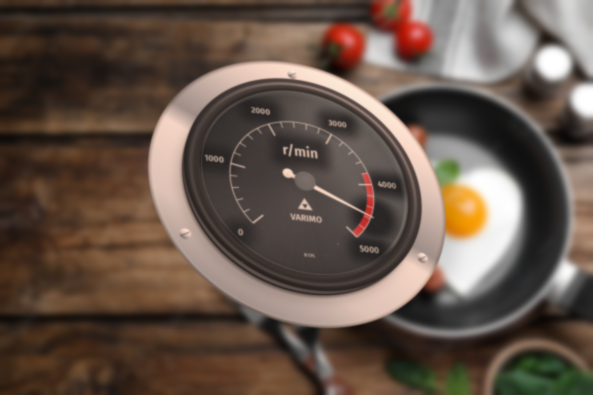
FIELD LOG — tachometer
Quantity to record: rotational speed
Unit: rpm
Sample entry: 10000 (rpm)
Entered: 4600 (rpm)
